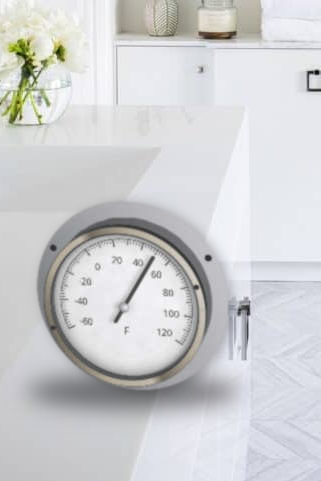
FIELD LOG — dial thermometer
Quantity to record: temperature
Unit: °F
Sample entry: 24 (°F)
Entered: 50 (°F)
